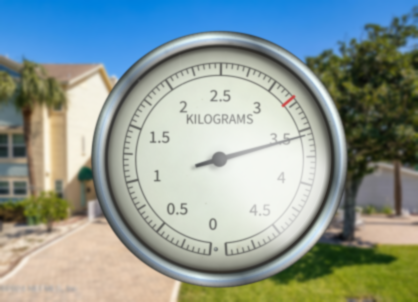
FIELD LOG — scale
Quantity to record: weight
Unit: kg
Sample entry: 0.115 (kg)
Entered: 3.55 (kg)
